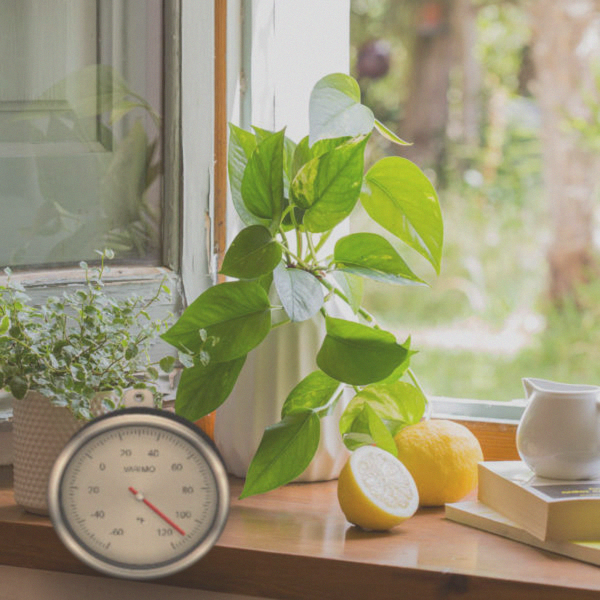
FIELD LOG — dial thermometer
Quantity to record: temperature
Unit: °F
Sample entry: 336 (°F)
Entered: 110 (°F)
